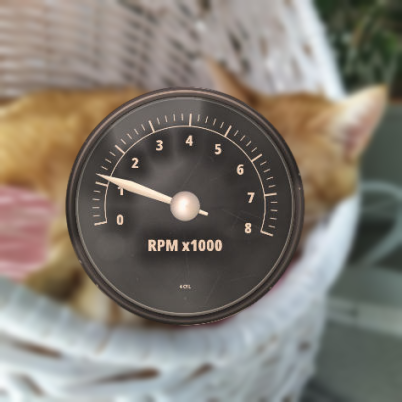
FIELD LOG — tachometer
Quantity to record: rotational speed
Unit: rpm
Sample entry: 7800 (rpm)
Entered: 1200 (rpm)
